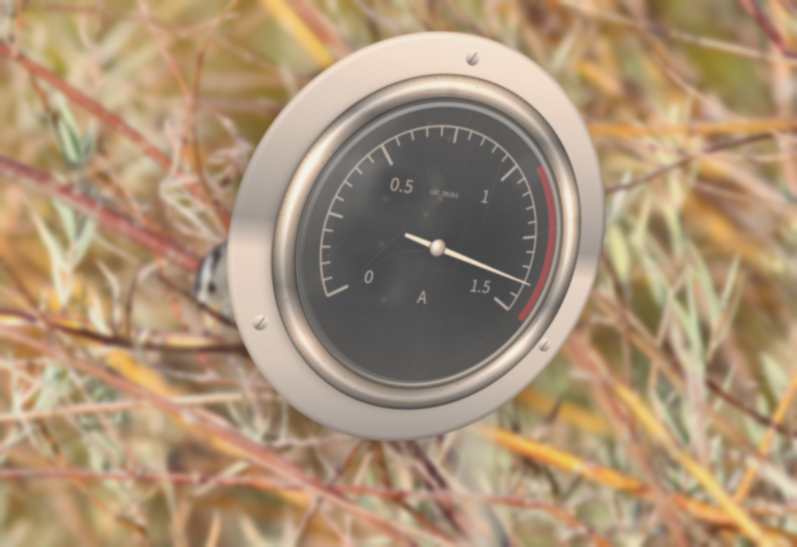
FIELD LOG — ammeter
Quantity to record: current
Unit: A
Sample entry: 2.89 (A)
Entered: 1.4 (A)
